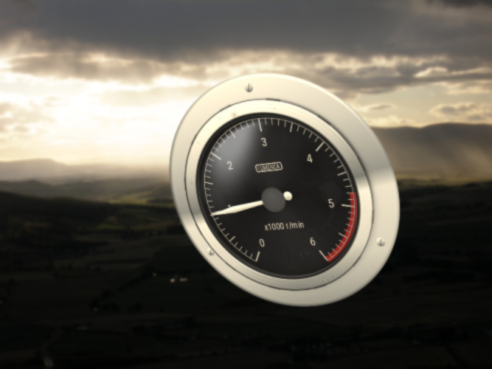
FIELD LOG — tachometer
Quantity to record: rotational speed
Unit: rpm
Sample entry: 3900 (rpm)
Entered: 1000 (rpm)
